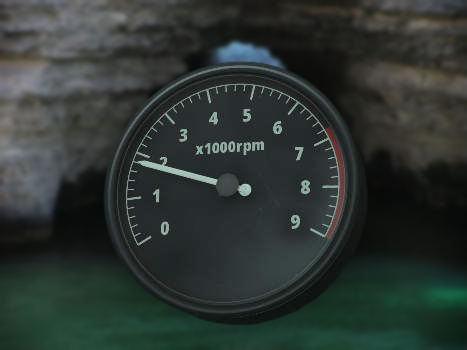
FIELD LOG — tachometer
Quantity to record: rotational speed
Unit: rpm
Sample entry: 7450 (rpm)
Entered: 1800 (rpm)
